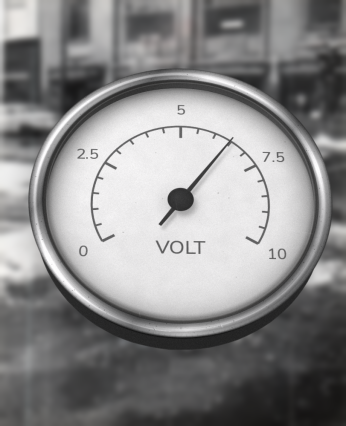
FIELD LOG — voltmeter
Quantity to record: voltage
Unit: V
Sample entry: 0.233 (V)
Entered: 6.5 (V)
